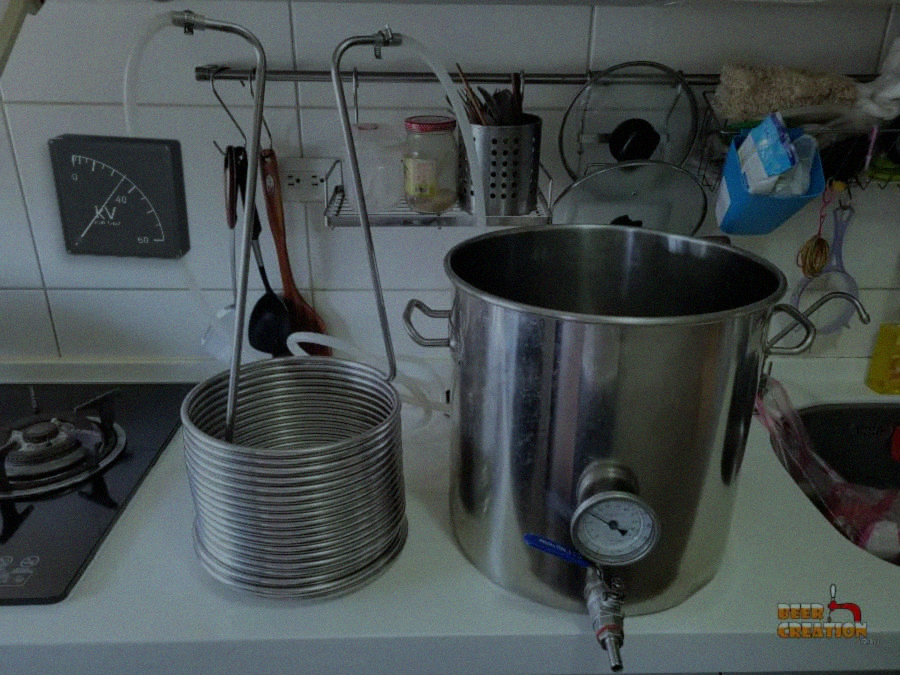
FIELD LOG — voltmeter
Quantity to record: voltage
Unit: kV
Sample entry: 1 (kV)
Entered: 35 (kV)
